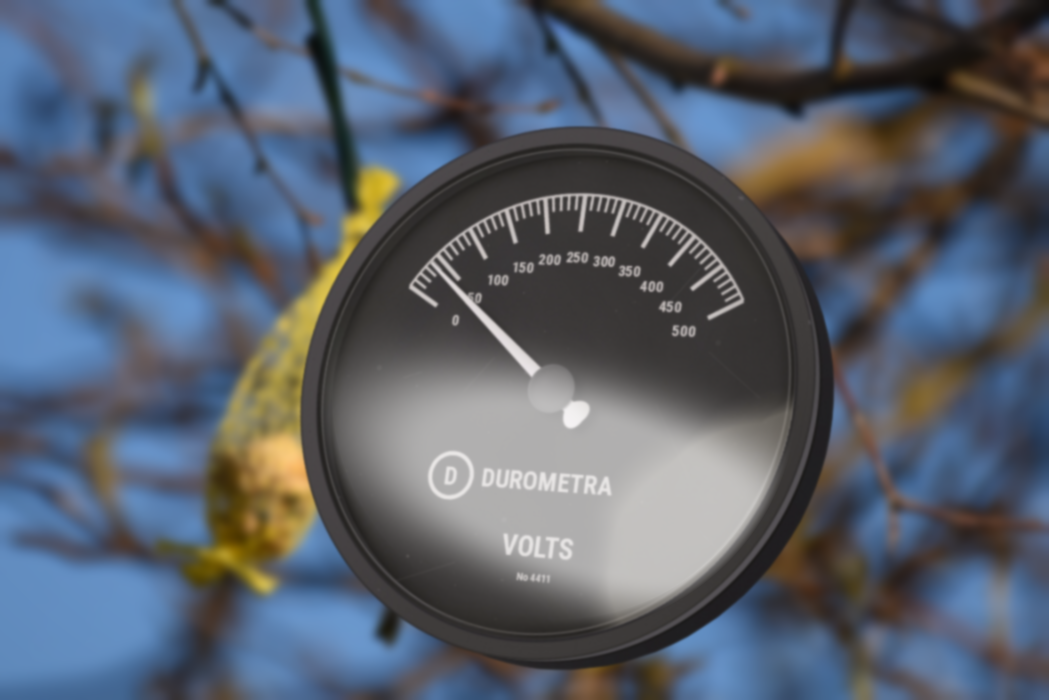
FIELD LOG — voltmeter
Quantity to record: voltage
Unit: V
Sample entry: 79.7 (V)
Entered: 40 (V)
